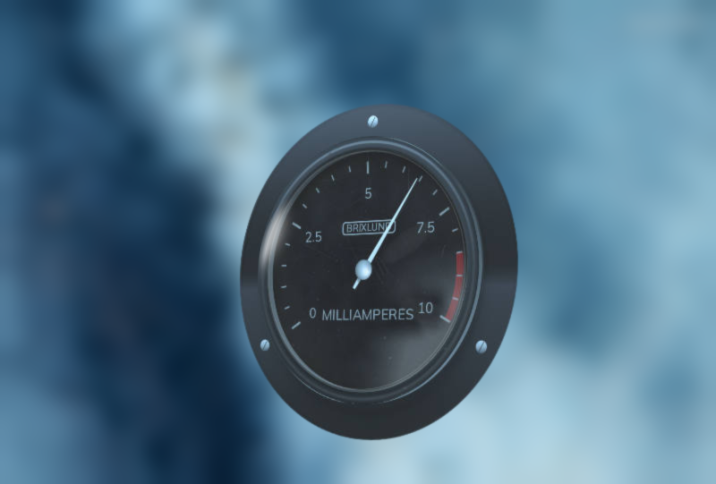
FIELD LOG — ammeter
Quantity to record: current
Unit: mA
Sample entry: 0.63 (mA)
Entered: 6.5 (mA)
